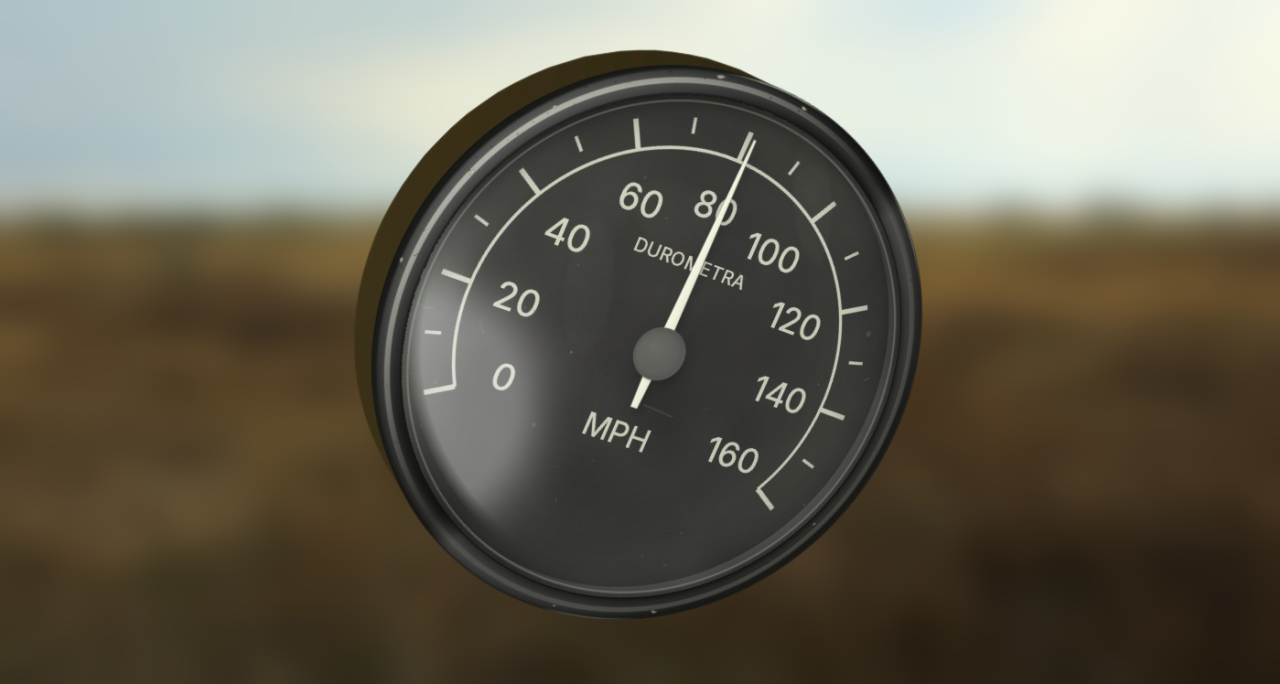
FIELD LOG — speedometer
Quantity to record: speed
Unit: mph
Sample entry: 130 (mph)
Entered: 80 (mph)
